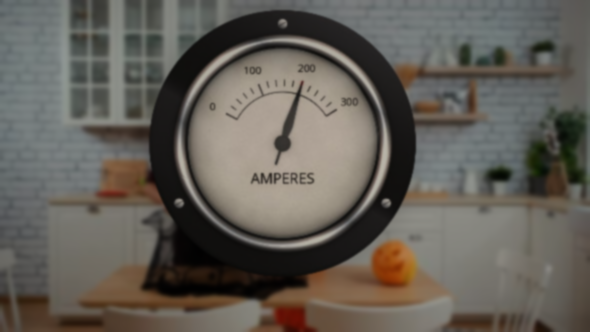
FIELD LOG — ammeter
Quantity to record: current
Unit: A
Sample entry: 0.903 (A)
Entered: 200 (A)
